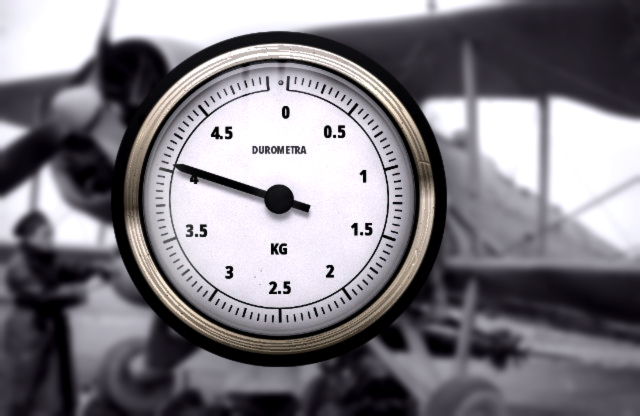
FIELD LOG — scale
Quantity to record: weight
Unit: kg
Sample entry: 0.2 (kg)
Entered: 4.05 (kg)
